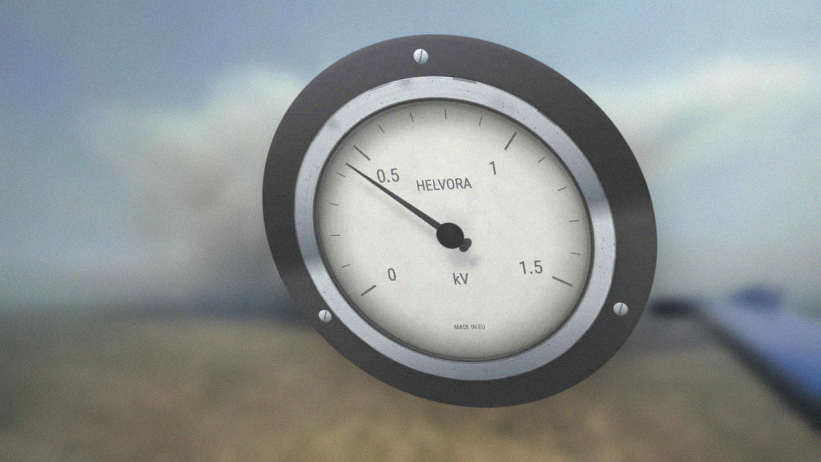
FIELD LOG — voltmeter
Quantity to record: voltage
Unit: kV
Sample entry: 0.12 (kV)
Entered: 0.45 (kV)
